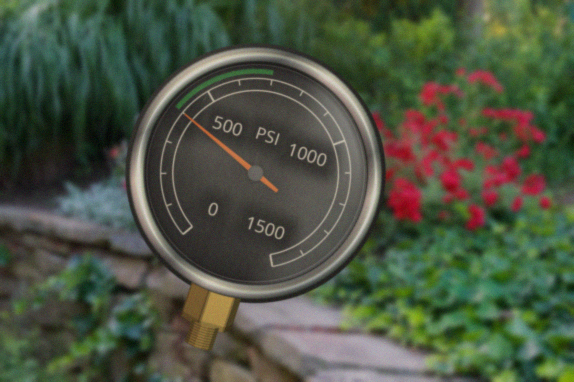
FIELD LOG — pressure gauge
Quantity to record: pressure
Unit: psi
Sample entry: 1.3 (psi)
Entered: 400 (psi)
